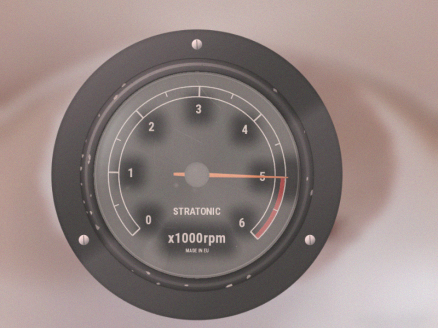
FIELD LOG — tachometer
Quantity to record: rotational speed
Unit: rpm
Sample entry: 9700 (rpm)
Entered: 5000 (rpm)
